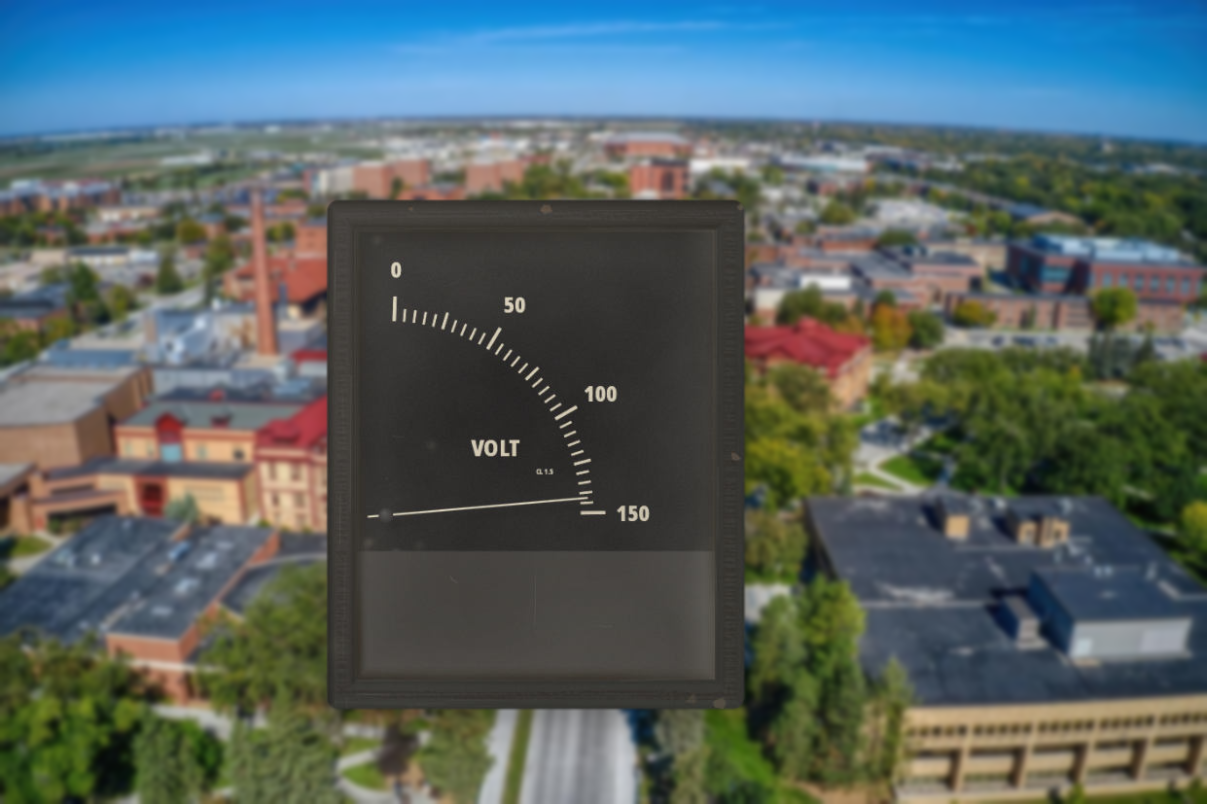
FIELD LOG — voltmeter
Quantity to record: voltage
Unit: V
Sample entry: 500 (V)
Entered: 142.5 (V)
